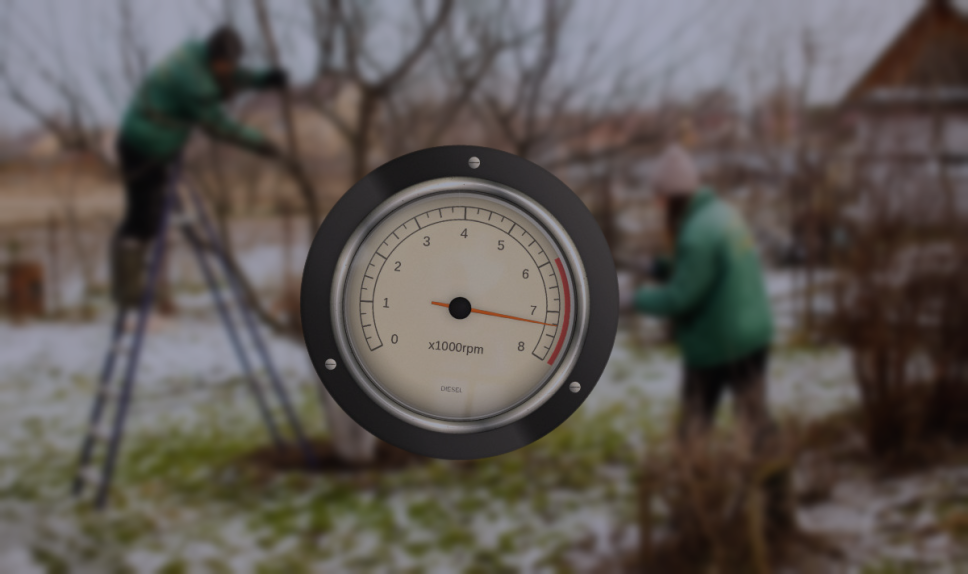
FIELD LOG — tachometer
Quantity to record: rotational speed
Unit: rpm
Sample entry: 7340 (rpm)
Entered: 7250 (rpm)
